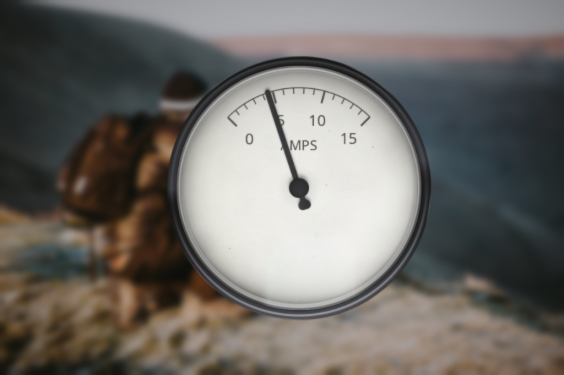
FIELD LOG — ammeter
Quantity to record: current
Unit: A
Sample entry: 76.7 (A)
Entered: 4.5 (A)
